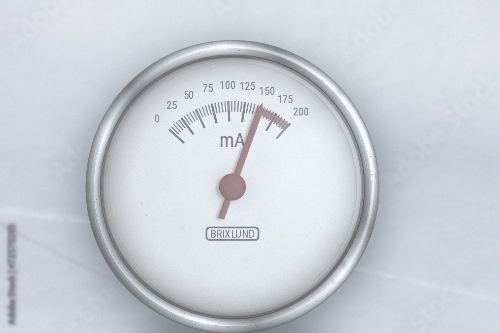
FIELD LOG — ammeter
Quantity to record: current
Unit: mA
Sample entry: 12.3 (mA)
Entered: 150 (mA)
